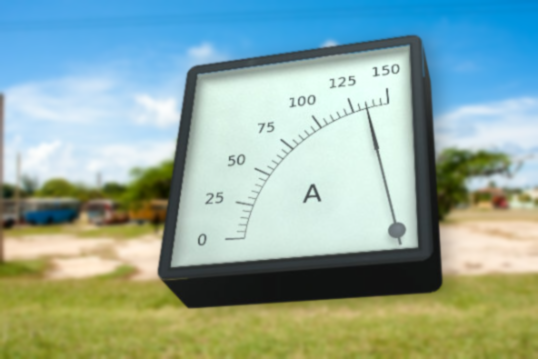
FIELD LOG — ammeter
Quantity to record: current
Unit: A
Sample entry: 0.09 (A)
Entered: 135 (A)
